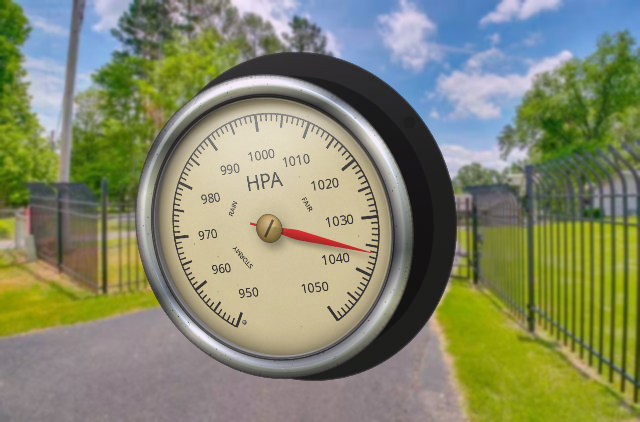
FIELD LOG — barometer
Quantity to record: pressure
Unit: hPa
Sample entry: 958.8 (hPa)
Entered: 1036 (hPa)
